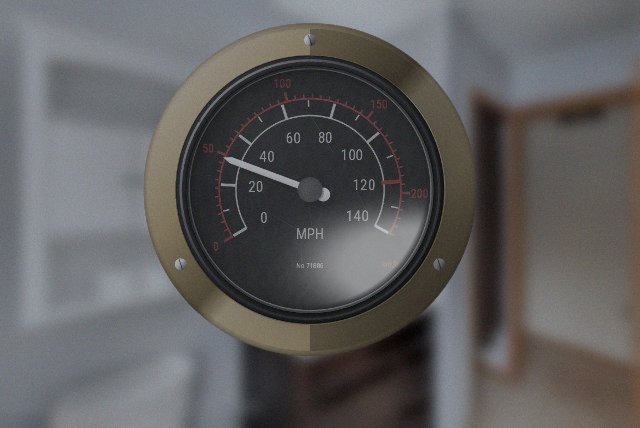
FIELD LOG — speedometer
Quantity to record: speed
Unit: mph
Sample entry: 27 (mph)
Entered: 30 (mph)
